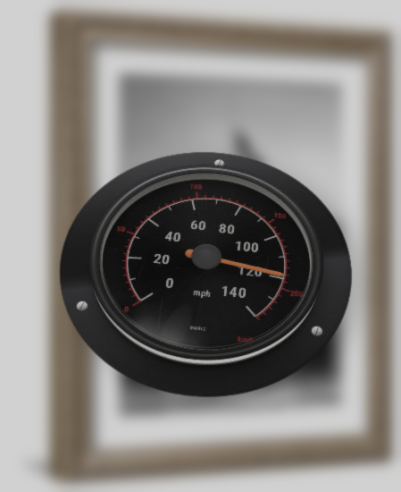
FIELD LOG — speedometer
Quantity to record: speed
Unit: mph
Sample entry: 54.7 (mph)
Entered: 120 (mph)
